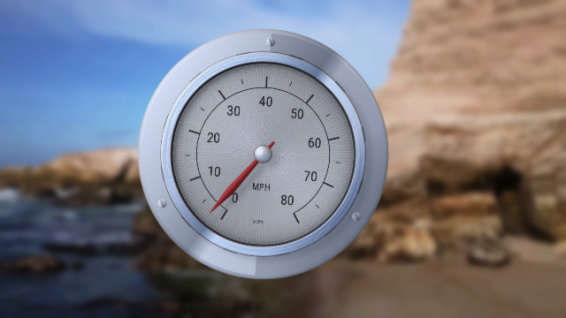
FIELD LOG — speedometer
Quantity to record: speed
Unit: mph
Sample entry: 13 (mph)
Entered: 2.5 (mph)
